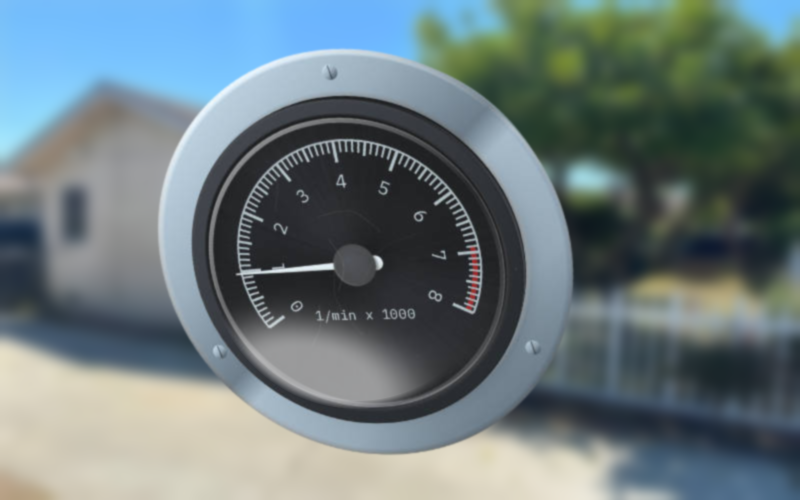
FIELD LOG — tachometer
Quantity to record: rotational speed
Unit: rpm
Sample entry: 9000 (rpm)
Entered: 1000 (rpm)
